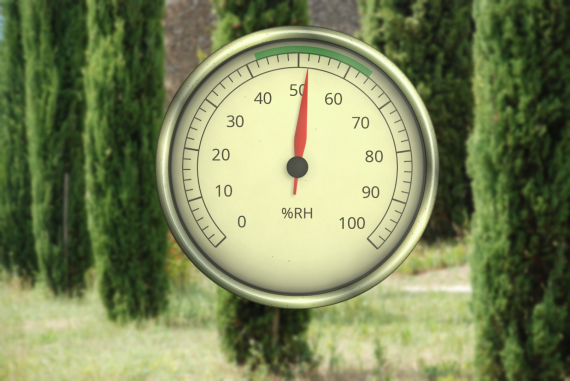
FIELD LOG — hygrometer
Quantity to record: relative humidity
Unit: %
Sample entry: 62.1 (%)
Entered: 52 (%)
